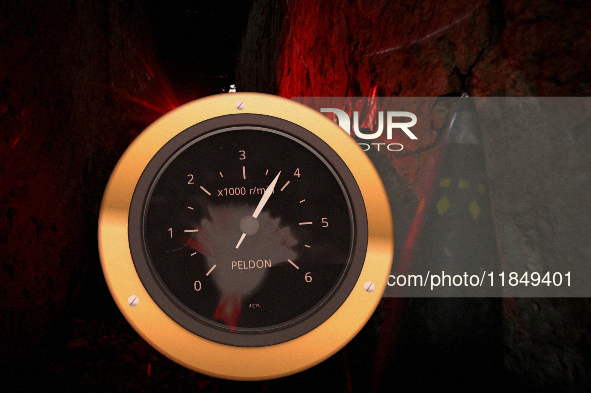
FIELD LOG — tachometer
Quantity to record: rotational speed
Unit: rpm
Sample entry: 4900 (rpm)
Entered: 3750 (rpm)
